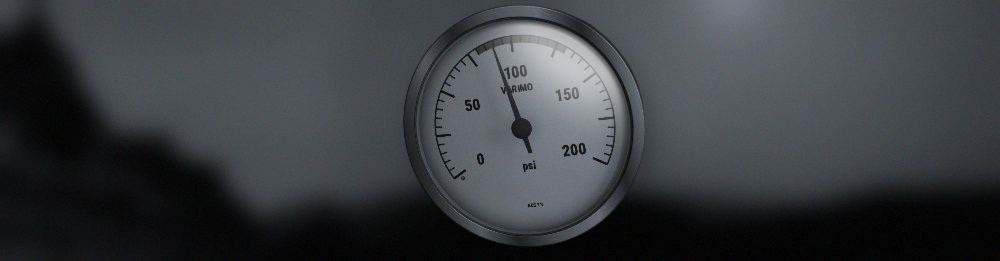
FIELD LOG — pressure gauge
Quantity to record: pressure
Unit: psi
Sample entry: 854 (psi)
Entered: 90 (psi)
